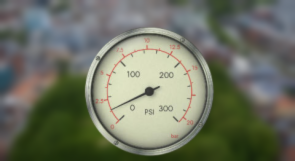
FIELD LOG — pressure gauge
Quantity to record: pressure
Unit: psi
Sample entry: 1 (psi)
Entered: 20 (psi)
